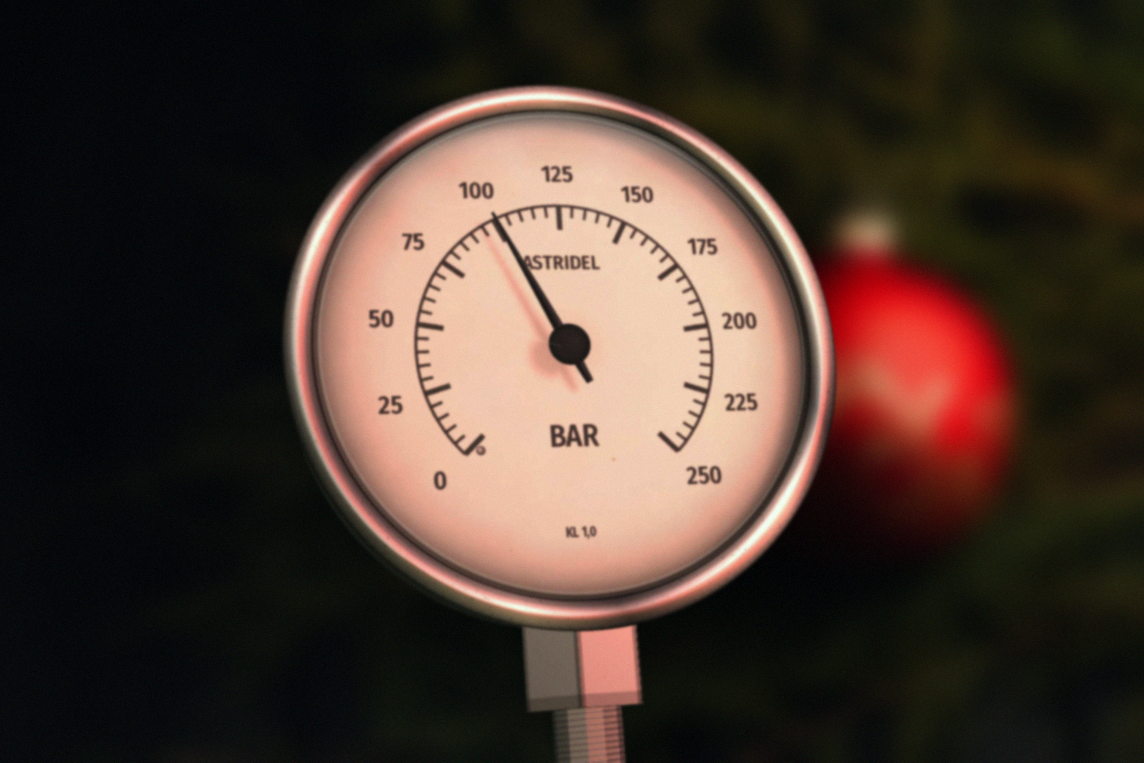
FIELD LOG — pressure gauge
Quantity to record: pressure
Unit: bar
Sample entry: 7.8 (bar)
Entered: 100 (bar)
